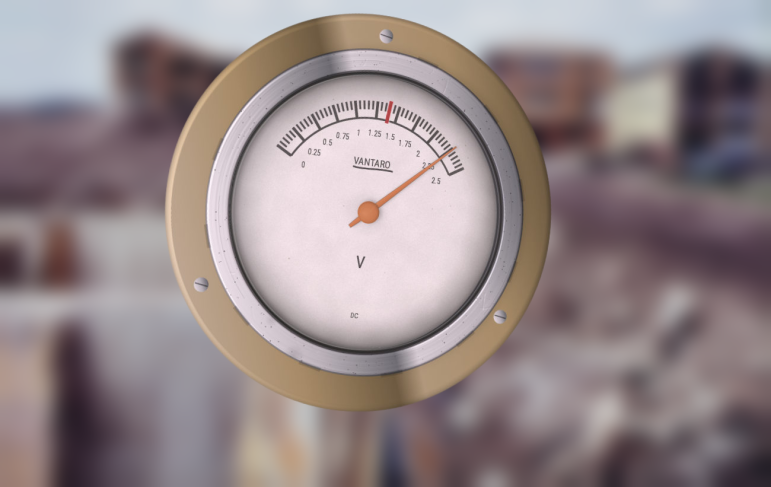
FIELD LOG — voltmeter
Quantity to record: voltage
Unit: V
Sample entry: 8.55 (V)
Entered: 2.25 (V)
